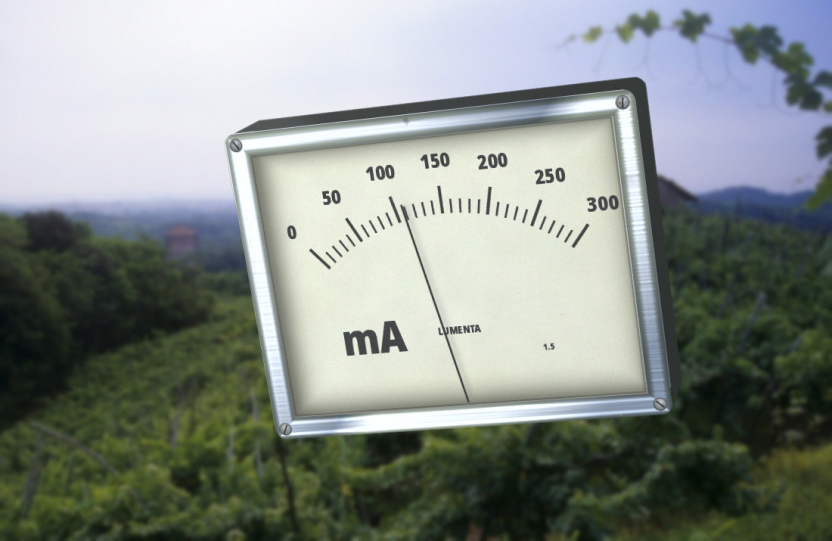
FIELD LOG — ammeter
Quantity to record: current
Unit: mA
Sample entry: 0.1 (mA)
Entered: 110 (mA)
